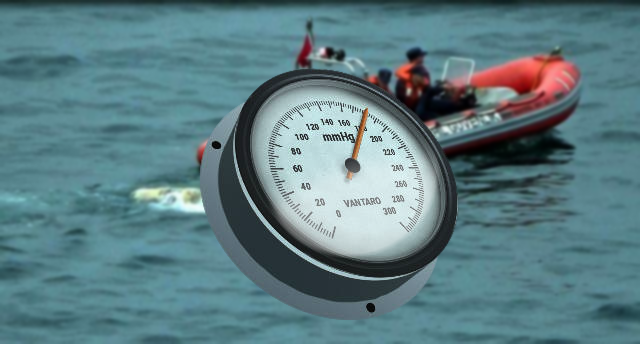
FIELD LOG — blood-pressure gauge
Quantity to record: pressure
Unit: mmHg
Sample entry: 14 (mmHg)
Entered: 180 (mmHg)
